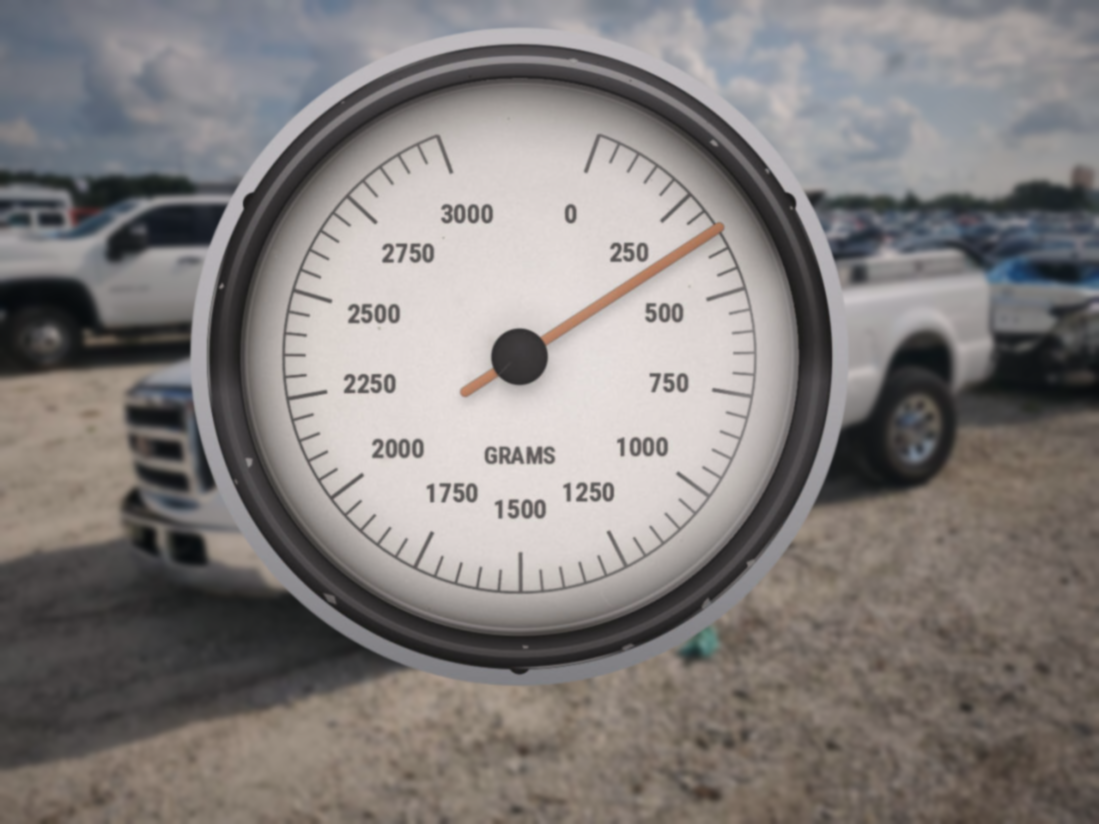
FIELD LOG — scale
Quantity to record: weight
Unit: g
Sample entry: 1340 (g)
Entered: 350 (g)
